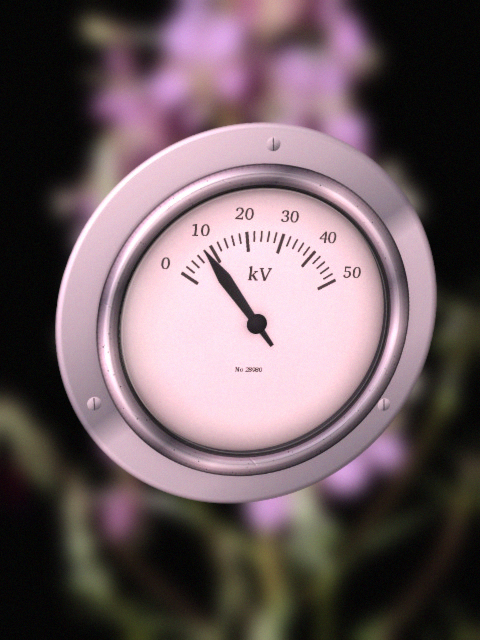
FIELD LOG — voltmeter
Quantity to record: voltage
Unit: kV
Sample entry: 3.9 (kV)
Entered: 8 (kV)
